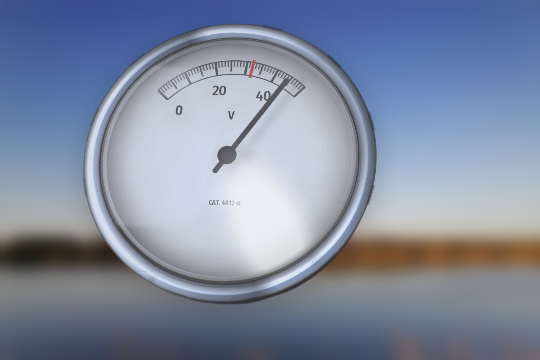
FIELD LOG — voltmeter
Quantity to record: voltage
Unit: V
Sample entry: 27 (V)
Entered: 45 (V)
